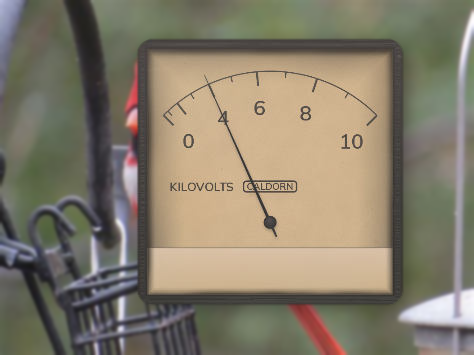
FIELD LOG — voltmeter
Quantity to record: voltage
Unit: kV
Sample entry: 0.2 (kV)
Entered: 4 (kV)
